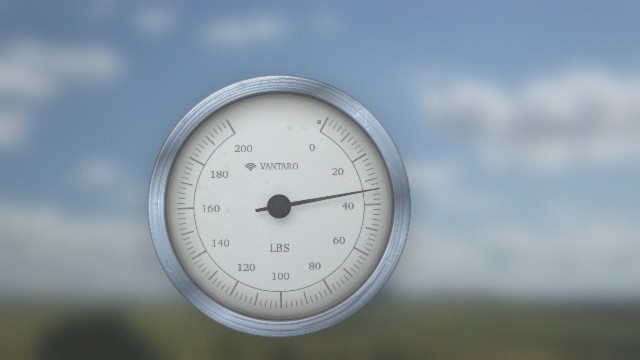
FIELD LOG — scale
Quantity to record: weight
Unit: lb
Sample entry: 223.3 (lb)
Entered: 34 (lb)
